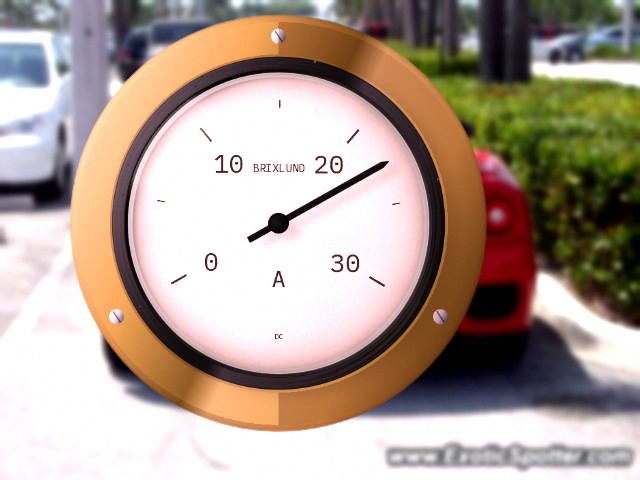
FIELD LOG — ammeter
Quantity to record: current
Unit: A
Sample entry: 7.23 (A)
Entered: 22.5 (A)
